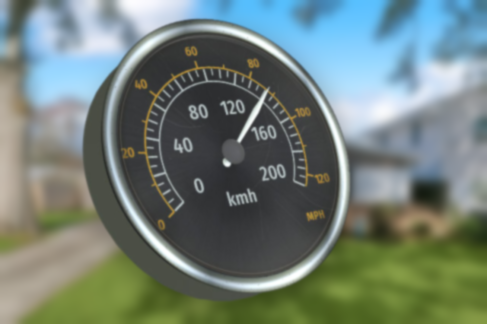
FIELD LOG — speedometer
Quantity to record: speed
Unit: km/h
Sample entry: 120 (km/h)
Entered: 140 (km/h)
